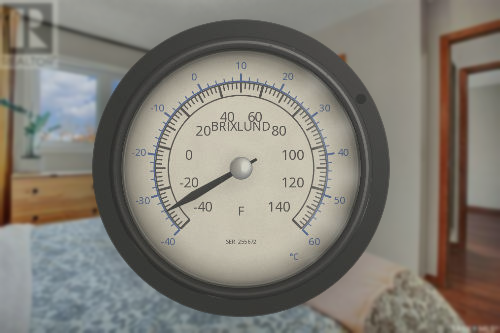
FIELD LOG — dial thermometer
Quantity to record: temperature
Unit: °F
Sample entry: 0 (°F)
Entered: -30 (°F)
